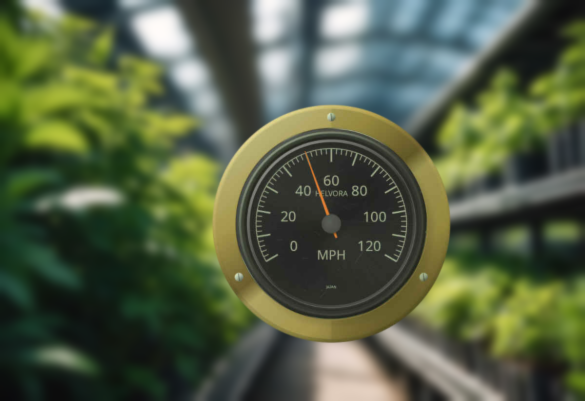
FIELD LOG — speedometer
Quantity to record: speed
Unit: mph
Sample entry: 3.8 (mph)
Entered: 50 (mph)
